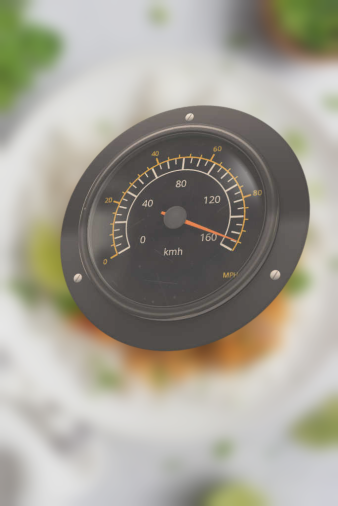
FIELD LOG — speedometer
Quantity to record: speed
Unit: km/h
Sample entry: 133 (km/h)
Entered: 155 (km/h)
